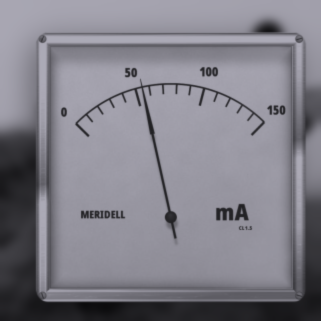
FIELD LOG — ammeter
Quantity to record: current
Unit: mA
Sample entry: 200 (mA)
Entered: 55 (mA)
